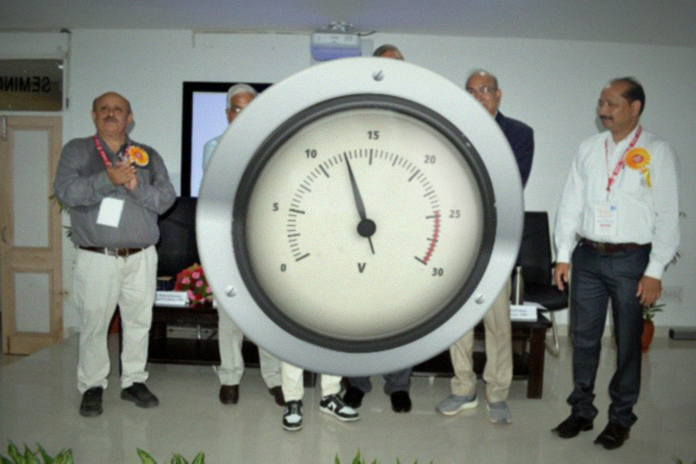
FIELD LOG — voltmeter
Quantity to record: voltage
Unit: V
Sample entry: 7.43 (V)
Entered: 12.5 (V)
